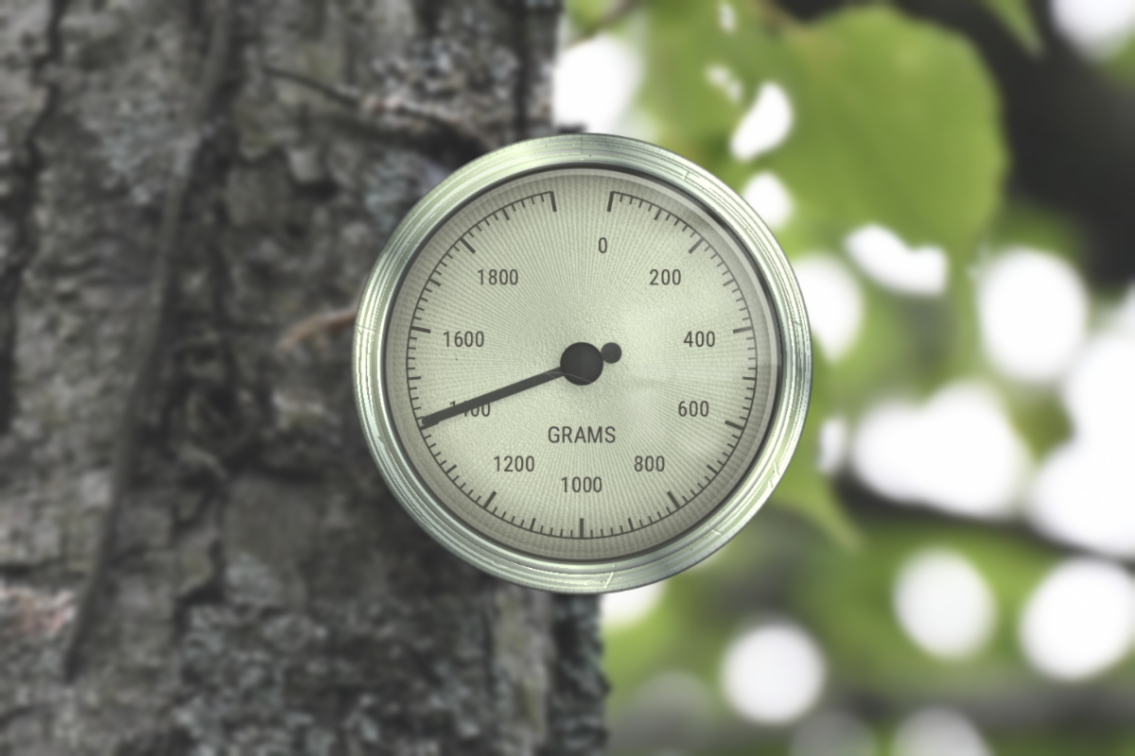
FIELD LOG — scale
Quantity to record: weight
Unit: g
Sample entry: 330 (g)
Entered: 1410 (g)
